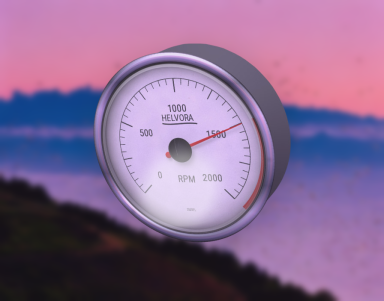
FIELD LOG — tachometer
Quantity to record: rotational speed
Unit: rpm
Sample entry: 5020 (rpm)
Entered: 1500 (rpm)
